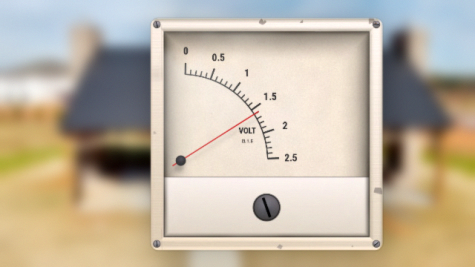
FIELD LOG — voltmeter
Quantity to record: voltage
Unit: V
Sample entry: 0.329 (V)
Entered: 1.6 (V)
